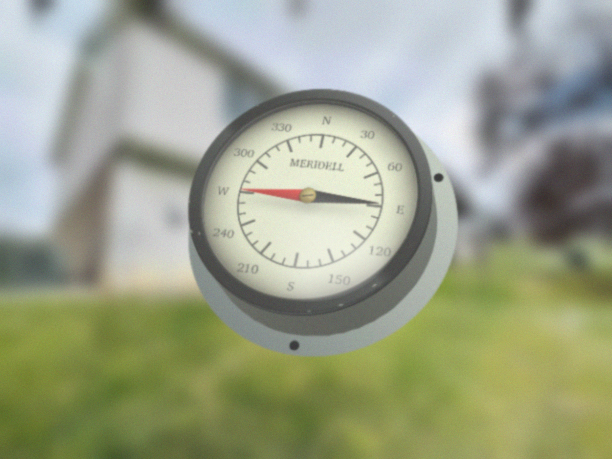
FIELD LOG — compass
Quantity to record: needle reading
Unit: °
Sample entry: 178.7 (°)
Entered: 270 (°)
